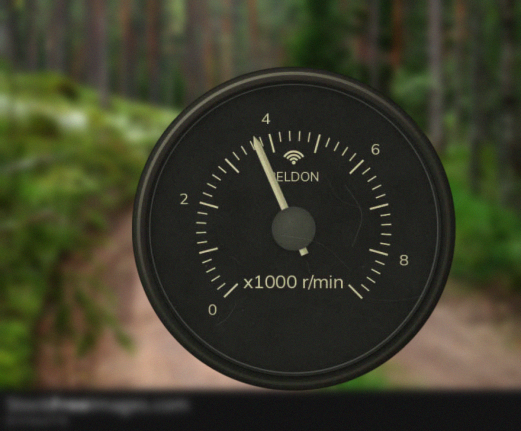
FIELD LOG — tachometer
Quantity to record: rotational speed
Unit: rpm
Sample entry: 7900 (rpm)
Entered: 3700 (rpm)
